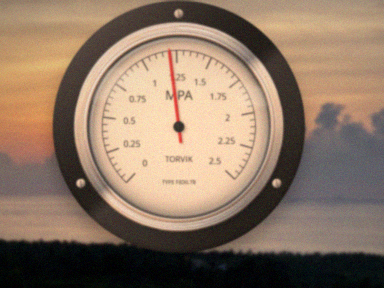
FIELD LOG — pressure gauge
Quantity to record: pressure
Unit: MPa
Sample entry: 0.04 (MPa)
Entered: 1.2 (MPa)
